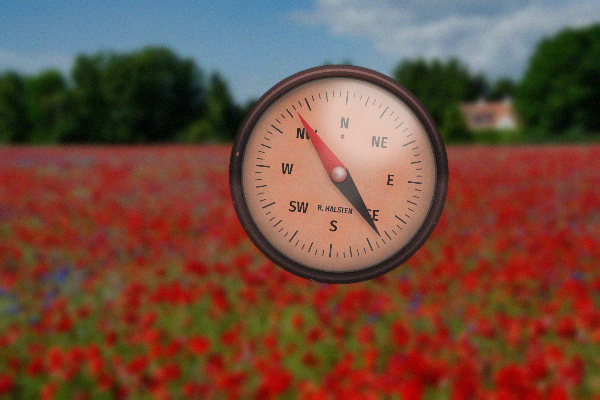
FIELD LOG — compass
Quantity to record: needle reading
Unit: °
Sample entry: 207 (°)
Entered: 320 (°)
